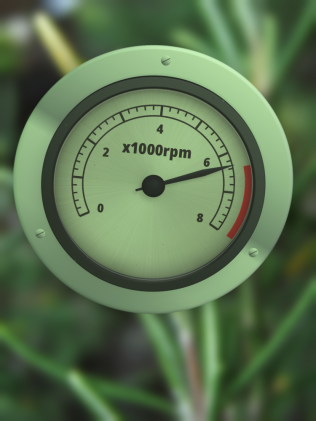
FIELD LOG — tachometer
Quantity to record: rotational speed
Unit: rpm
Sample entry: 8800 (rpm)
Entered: 6300 (rpm)
